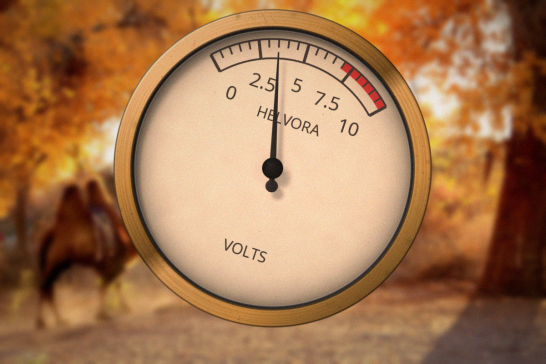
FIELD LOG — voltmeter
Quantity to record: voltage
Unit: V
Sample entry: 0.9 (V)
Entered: 3.5 (V)
